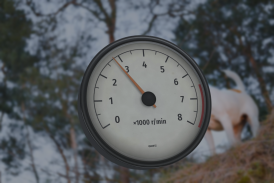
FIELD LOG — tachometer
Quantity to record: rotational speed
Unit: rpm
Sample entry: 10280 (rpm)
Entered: 2750 (rpm)
